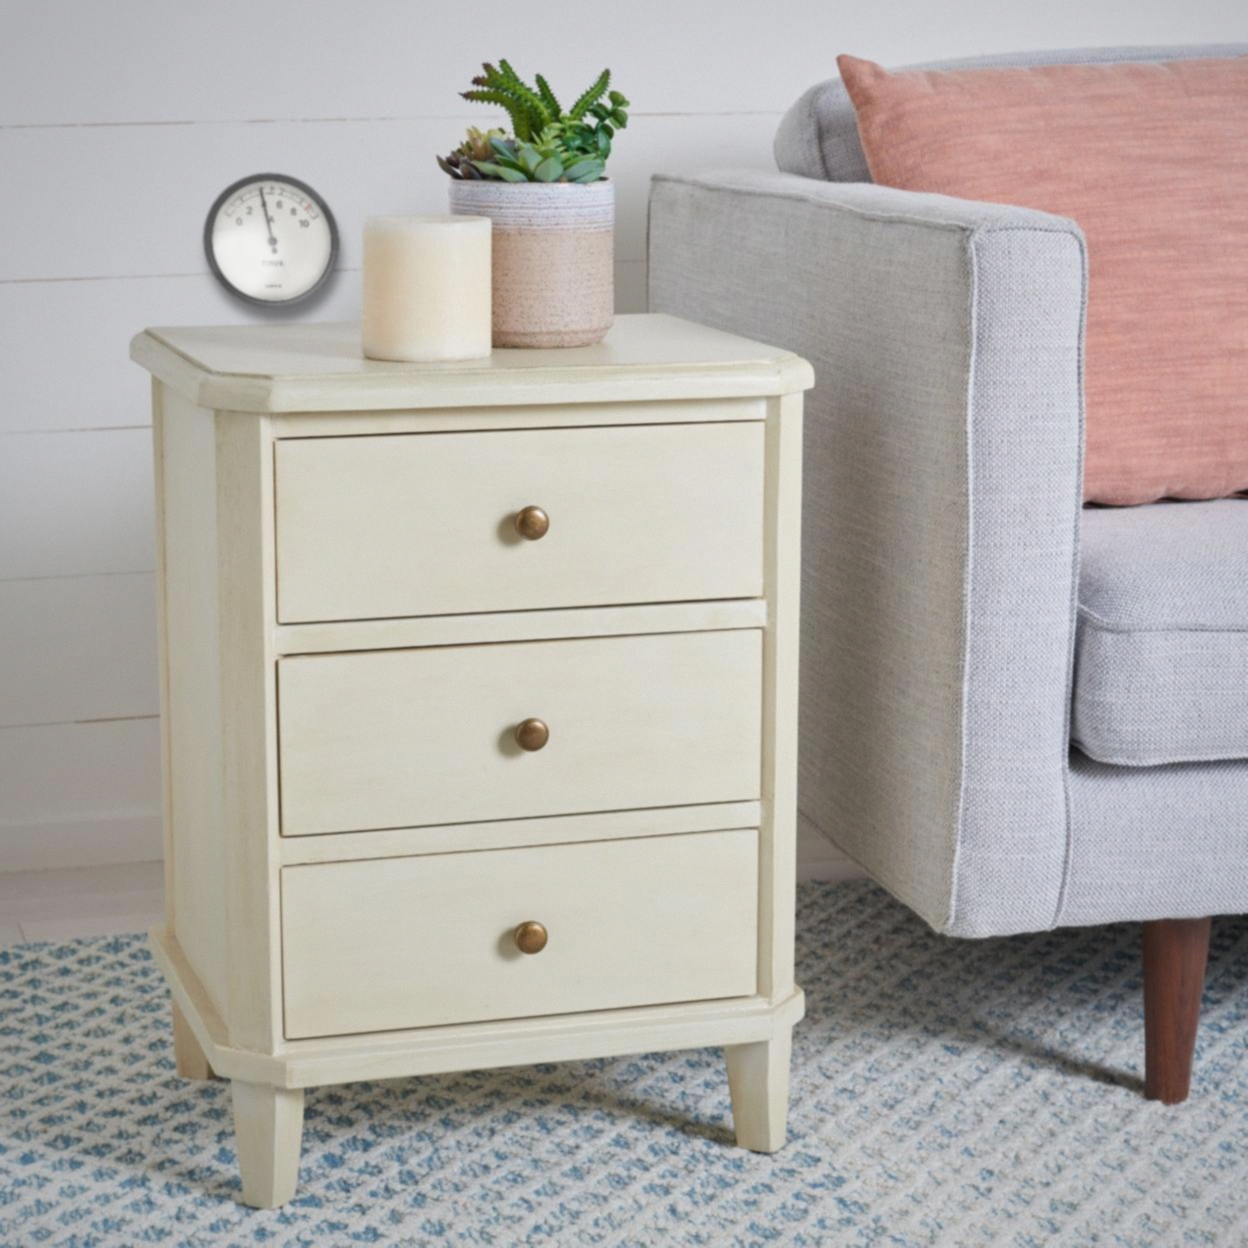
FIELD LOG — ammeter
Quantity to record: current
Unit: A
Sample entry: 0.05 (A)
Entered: 4 (A)
